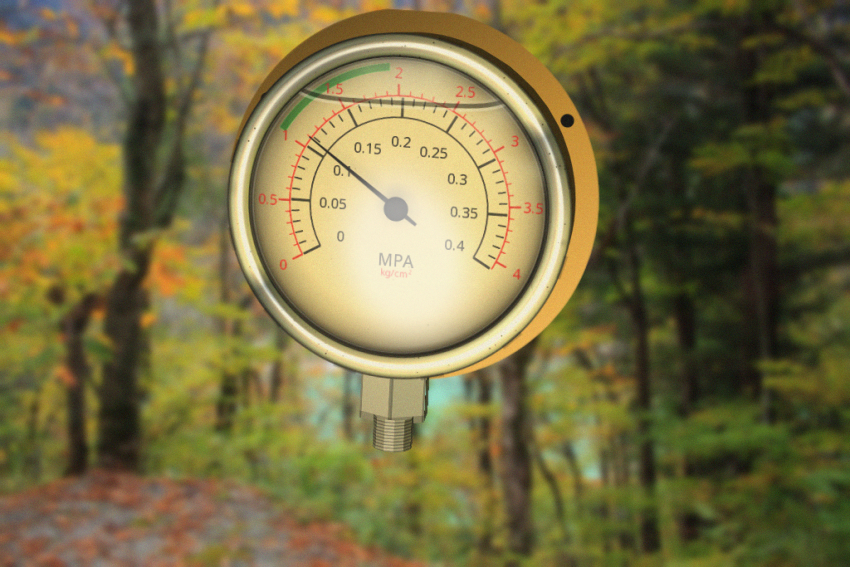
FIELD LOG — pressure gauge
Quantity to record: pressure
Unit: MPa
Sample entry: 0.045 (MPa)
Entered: 0.11 (MPa)
